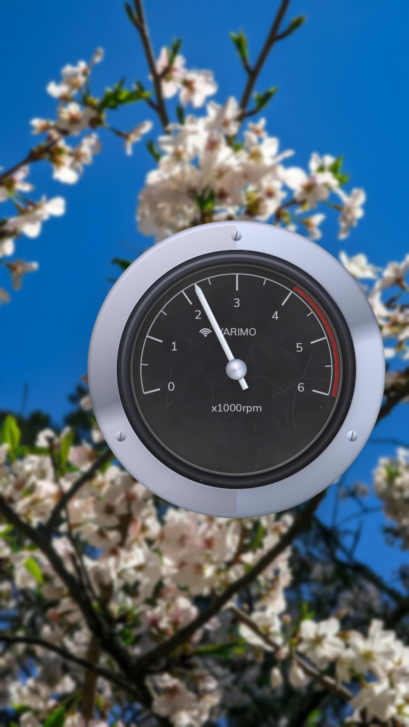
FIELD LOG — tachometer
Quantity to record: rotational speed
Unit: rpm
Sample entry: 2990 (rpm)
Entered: 2250 (rpm)
